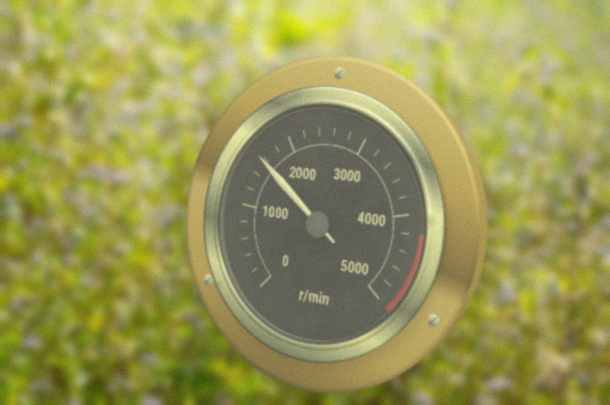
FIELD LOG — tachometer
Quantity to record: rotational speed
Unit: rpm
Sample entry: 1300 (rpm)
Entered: 1600 (rpm)
